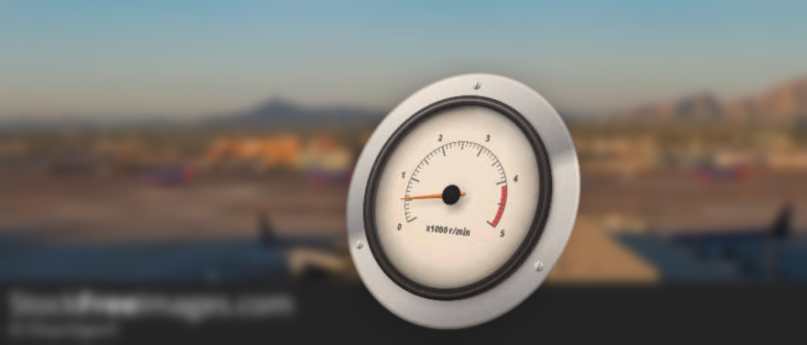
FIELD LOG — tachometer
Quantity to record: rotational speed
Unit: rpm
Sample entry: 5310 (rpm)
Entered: 500 (rpm)
